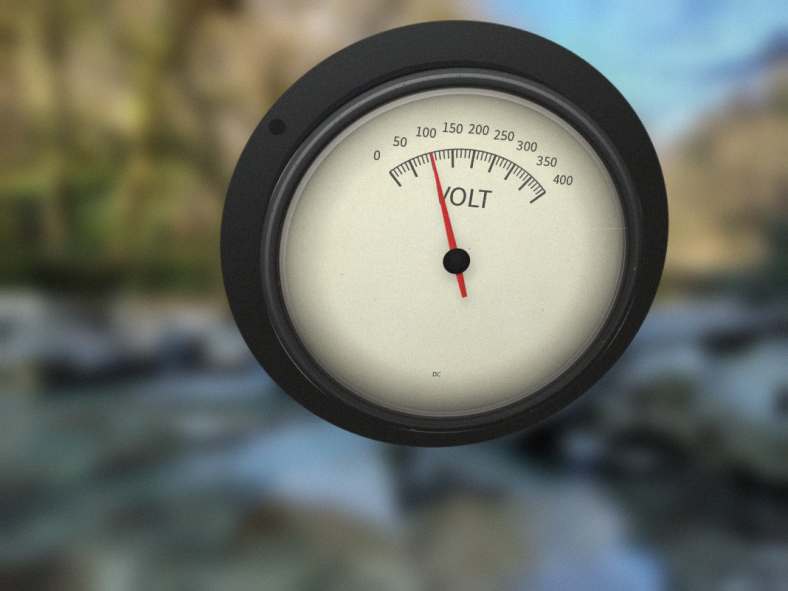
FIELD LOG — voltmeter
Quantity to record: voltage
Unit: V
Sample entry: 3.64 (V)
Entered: 100 (V)
